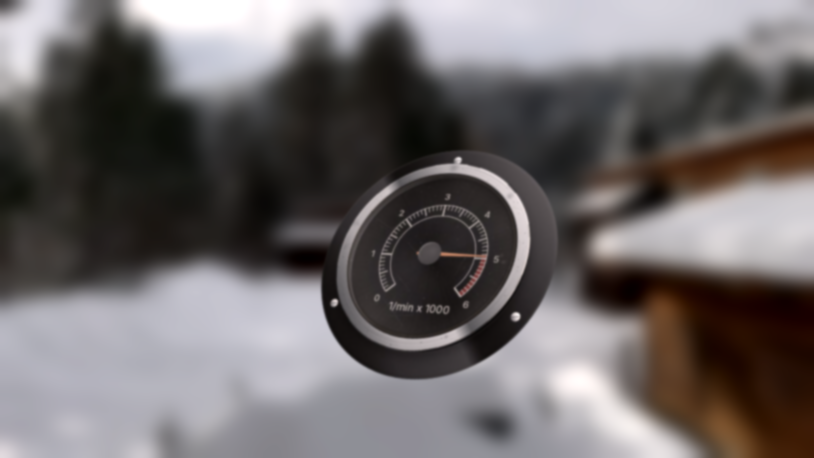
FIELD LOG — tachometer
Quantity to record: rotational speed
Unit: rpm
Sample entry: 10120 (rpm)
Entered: 5000 (rpm)
